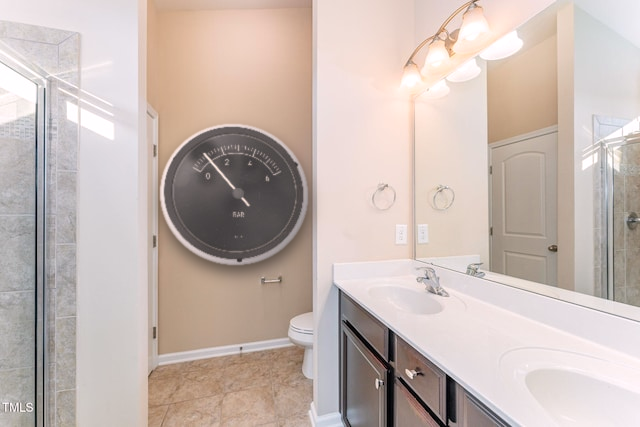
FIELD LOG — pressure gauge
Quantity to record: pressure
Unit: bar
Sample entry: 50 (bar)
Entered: 1 (bar)
